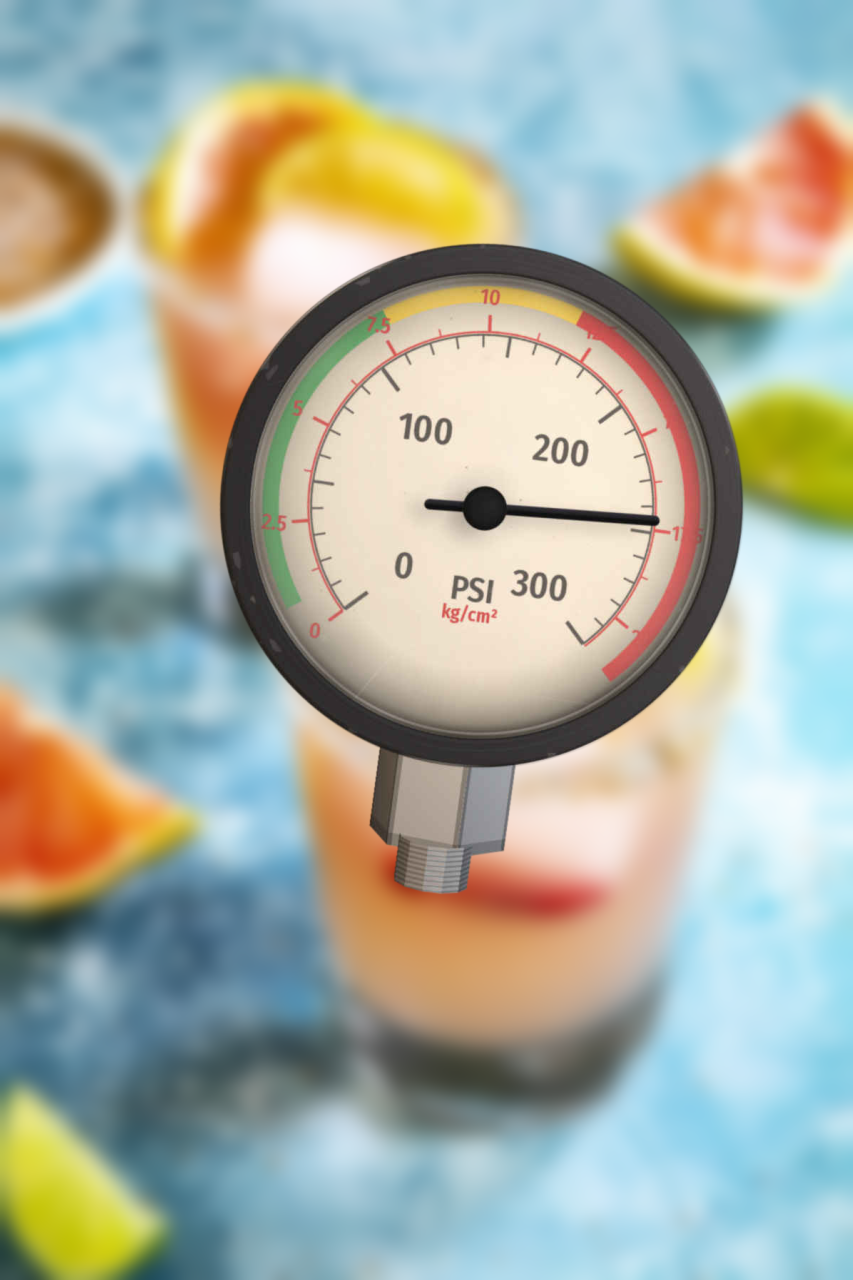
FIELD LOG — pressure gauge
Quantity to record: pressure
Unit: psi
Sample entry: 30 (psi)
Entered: 245 (psi)
